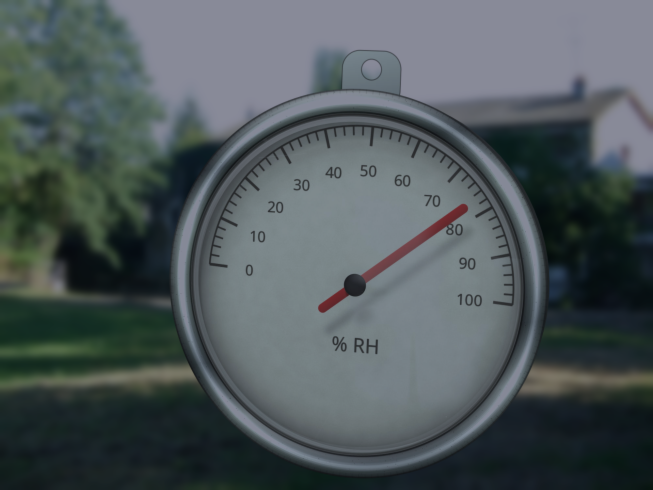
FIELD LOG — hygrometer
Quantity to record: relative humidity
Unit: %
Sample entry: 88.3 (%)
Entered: 77 (%)
